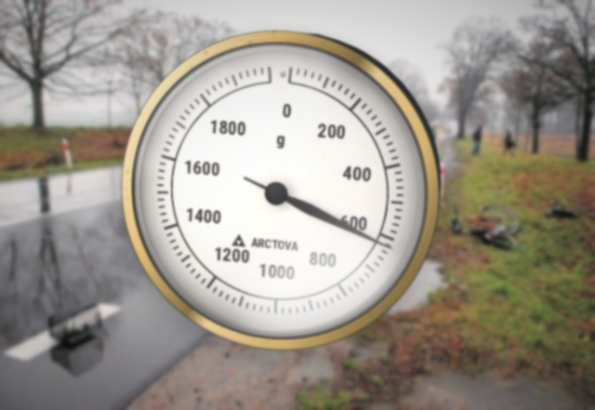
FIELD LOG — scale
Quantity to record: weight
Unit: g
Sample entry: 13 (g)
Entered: 620 (g)
